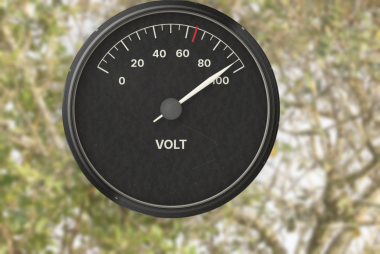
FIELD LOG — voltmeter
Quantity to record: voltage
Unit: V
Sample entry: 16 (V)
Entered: 95 (V)
